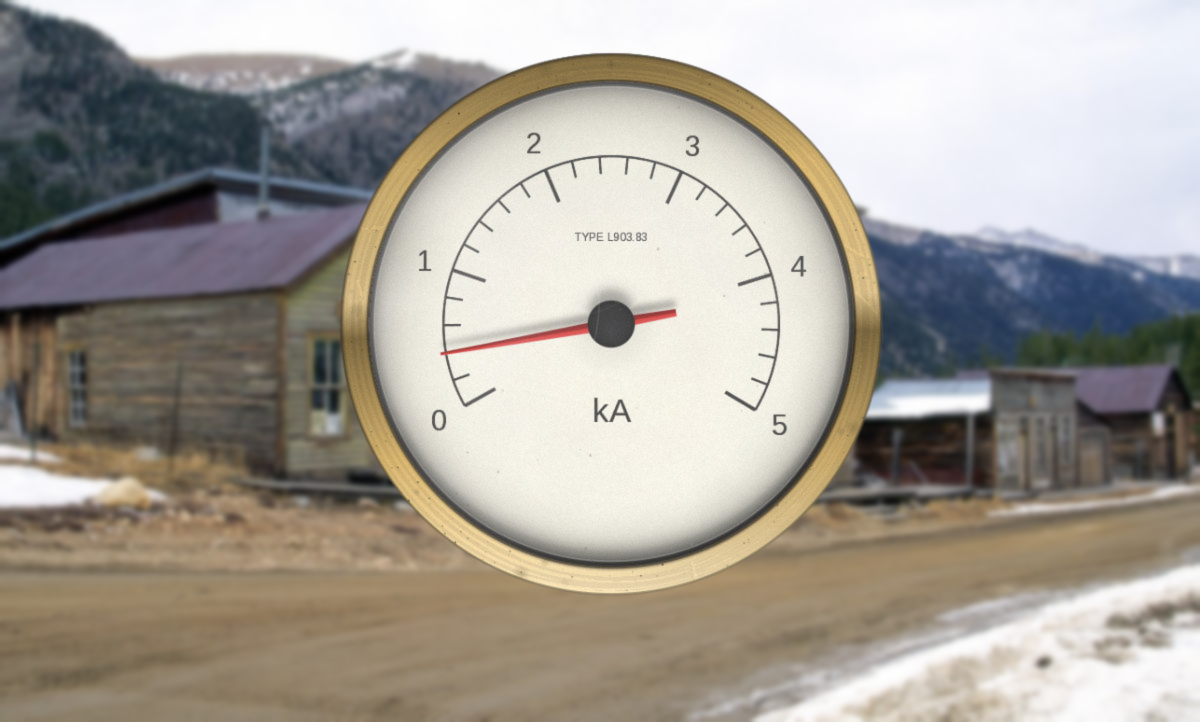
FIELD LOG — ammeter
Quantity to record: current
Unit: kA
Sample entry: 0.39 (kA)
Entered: 0.4 (kA)
